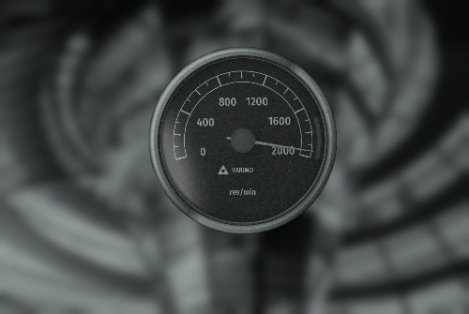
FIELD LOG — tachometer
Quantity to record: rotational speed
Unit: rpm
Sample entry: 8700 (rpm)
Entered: 1950 (rpm)
